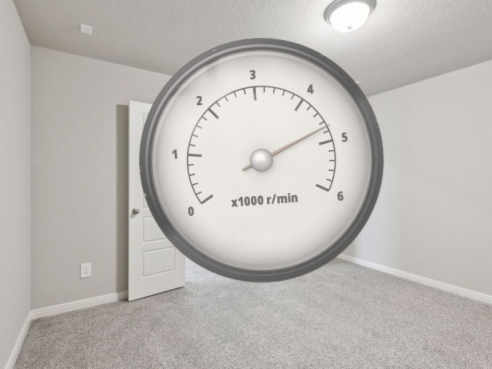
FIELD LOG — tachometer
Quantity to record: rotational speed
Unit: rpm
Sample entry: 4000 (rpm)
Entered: 4700 (rpm)
